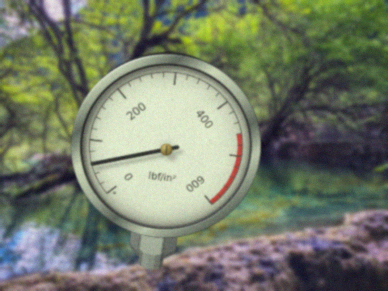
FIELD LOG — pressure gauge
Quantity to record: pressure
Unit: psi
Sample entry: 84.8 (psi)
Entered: 60 (psi)
